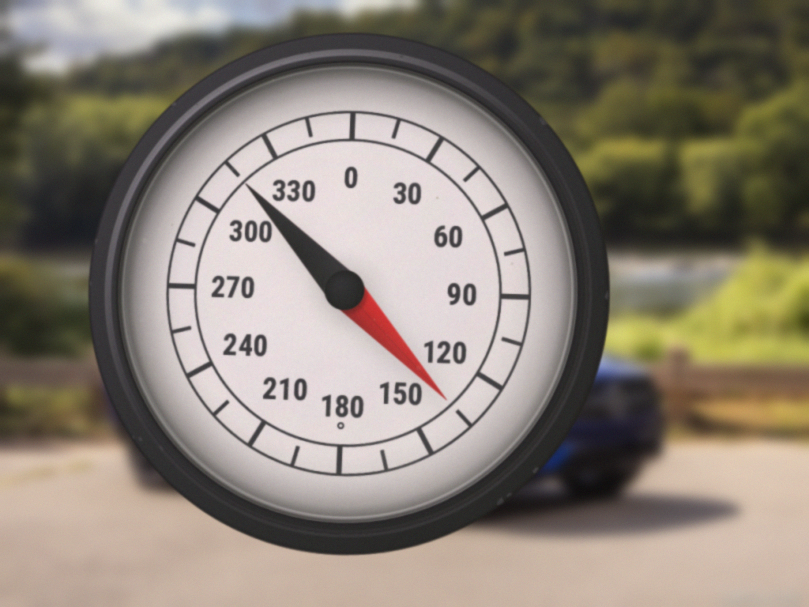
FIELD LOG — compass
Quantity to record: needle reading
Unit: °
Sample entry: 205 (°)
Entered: 135 (°)
